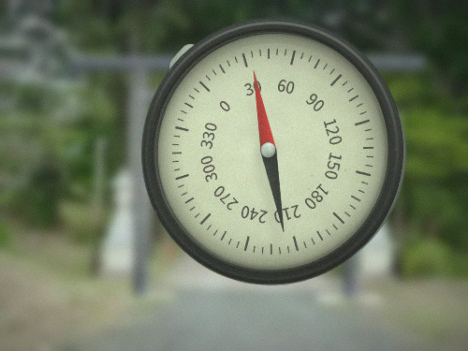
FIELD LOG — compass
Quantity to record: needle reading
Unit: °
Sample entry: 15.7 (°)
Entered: 35 (°)
